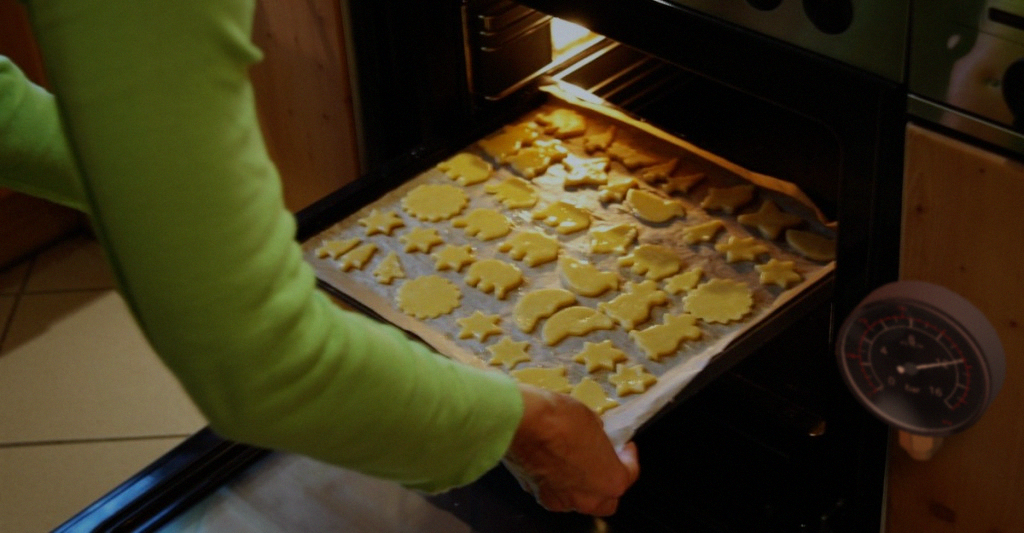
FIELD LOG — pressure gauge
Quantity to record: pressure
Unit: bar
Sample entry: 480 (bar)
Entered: 12 (bar)
